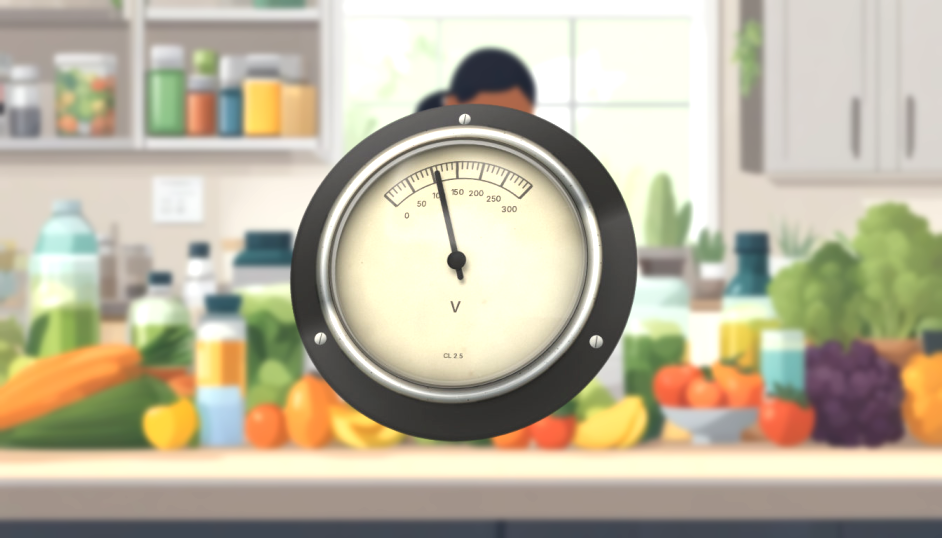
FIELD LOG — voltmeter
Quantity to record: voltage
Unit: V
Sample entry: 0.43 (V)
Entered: 110 (V)
